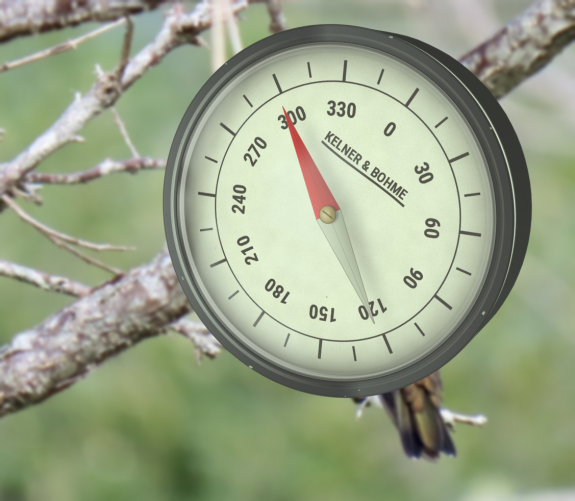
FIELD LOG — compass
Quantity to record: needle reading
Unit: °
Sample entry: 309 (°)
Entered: 300 (°)
